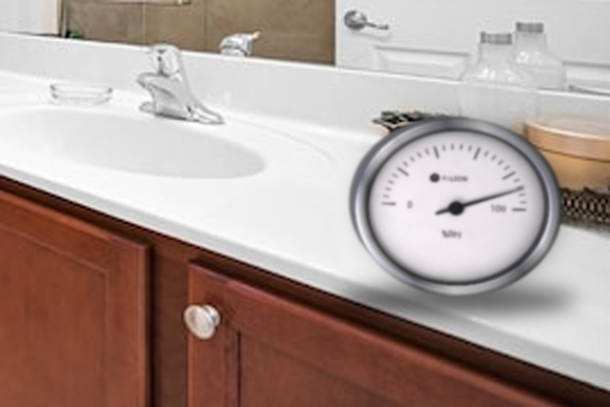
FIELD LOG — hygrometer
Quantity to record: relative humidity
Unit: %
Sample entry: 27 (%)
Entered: 88 (%)
